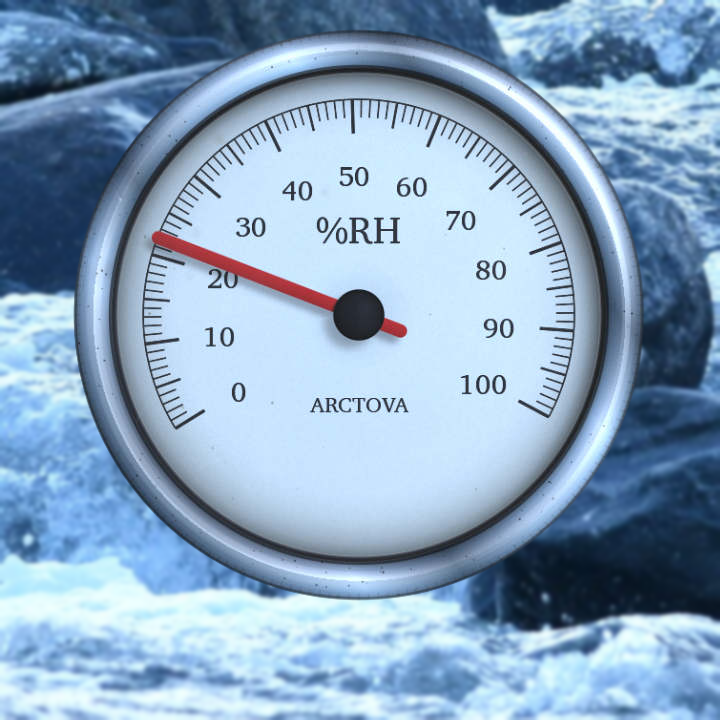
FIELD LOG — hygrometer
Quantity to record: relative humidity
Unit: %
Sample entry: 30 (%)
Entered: 22 (%)
